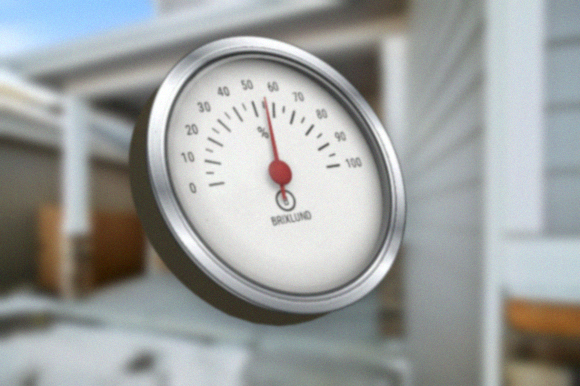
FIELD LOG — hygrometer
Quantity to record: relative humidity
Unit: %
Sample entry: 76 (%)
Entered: 55 (%)
